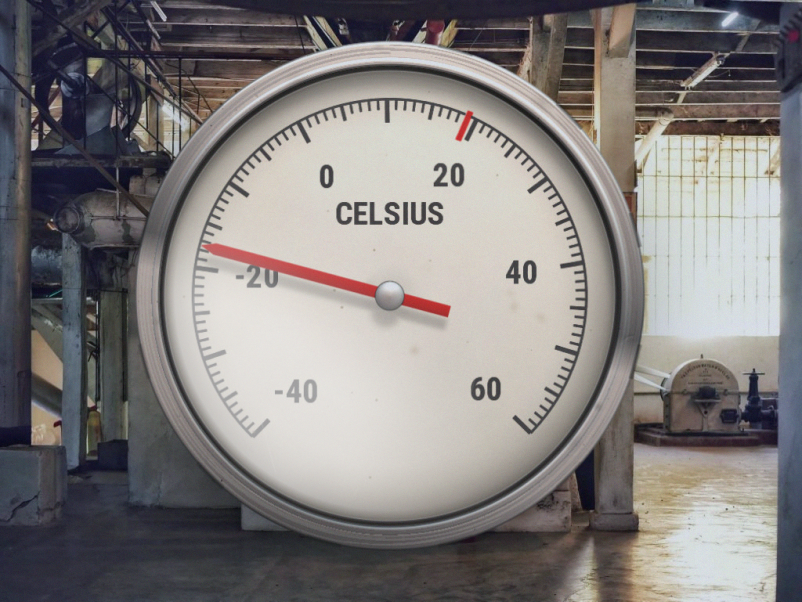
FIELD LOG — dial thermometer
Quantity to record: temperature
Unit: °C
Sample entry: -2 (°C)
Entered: -17.5 (°C)
